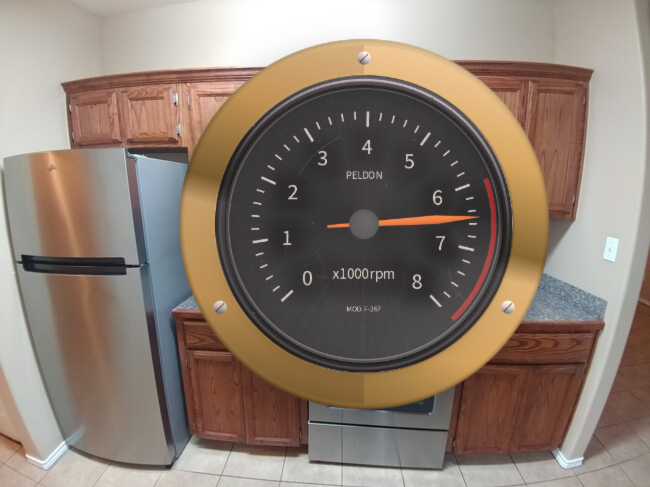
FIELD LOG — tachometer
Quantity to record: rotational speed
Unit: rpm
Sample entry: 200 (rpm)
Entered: 6500 (rpm)
